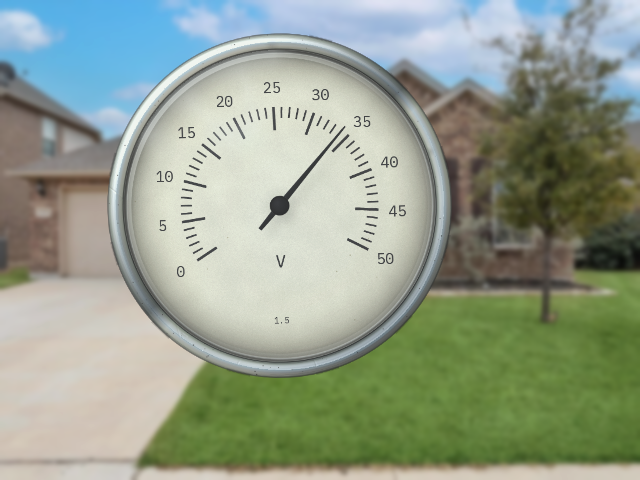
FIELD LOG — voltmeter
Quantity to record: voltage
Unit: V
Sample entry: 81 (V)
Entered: 34 (V)
